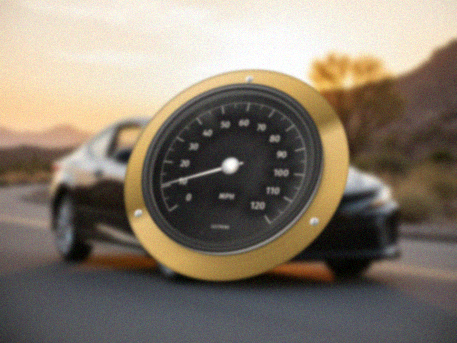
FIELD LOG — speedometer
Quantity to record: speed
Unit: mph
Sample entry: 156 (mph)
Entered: 10 (mph)
